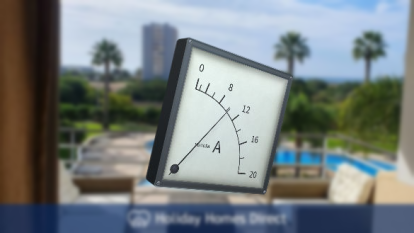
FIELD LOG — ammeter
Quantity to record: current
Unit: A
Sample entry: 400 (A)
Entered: 10 (A)
